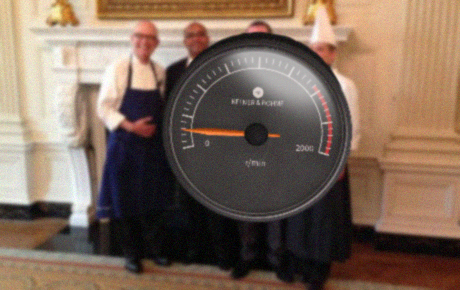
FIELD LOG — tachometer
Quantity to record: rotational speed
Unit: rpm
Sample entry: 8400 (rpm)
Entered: 150 (rpm)
